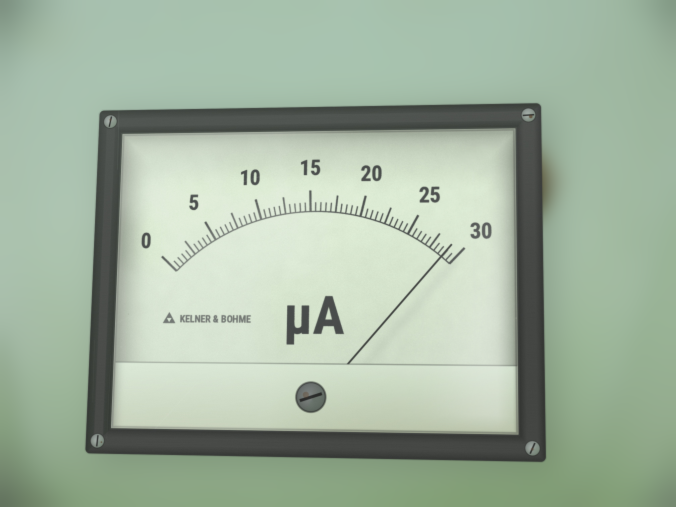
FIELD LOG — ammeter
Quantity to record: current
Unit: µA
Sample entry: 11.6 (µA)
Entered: 29 (µA)
